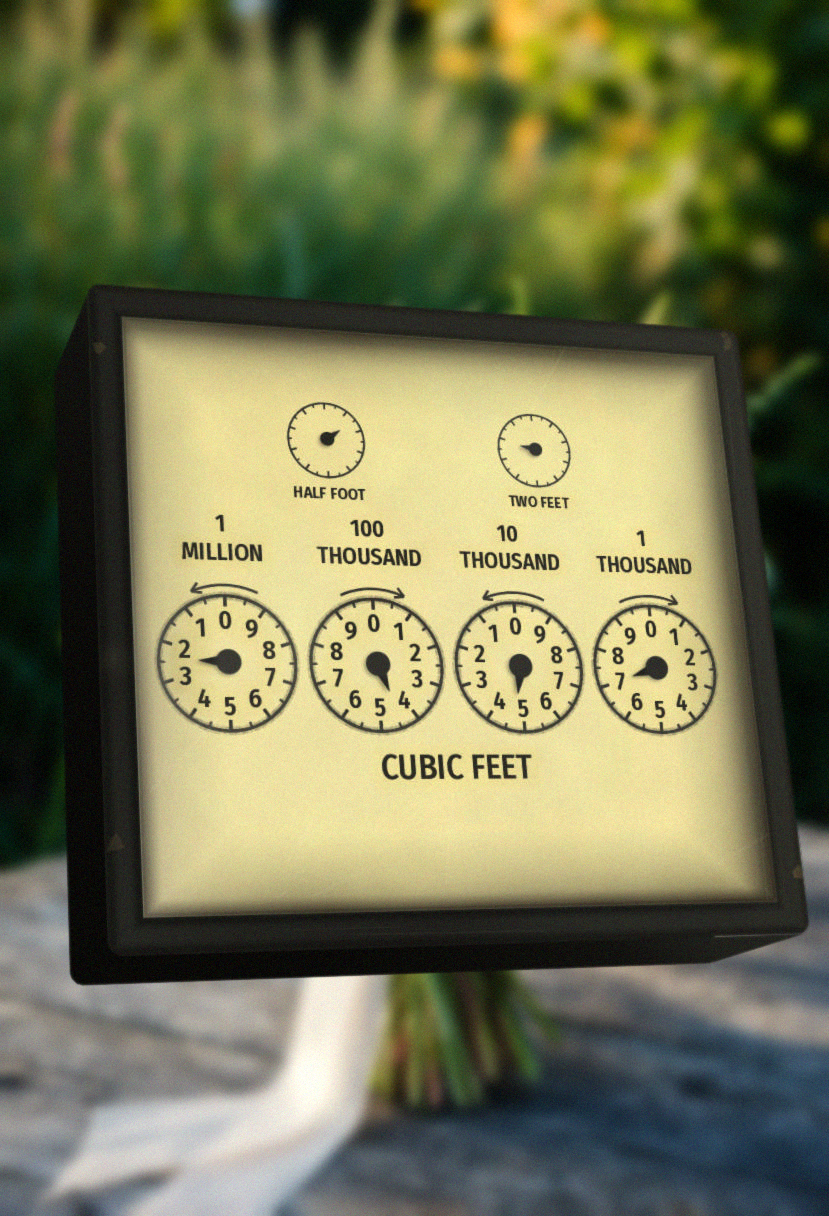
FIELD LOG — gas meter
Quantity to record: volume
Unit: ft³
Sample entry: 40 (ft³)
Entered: 244700 (ft³)
